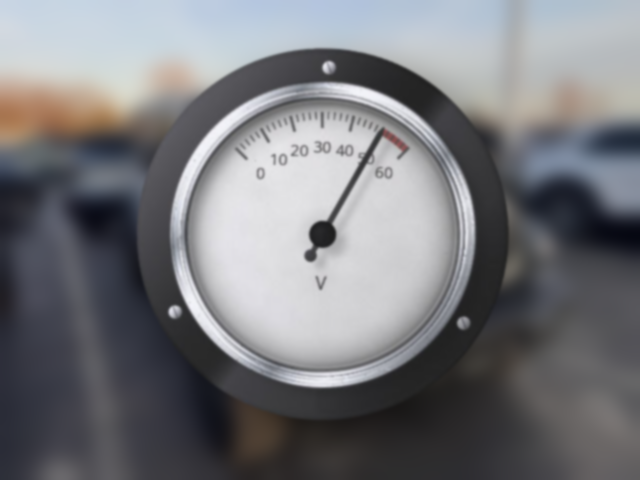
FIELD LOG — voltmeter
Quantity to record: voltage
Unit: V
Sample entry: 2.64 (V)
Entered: 50 (V)
